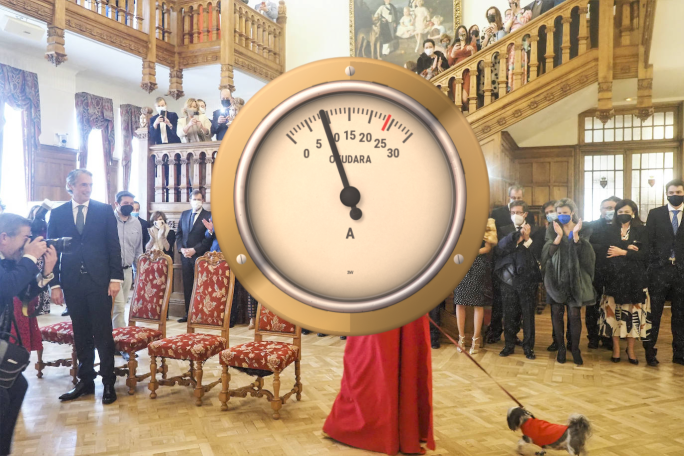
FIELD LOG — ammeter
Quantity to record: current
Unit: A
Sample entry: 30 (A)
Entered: 9 (A)
